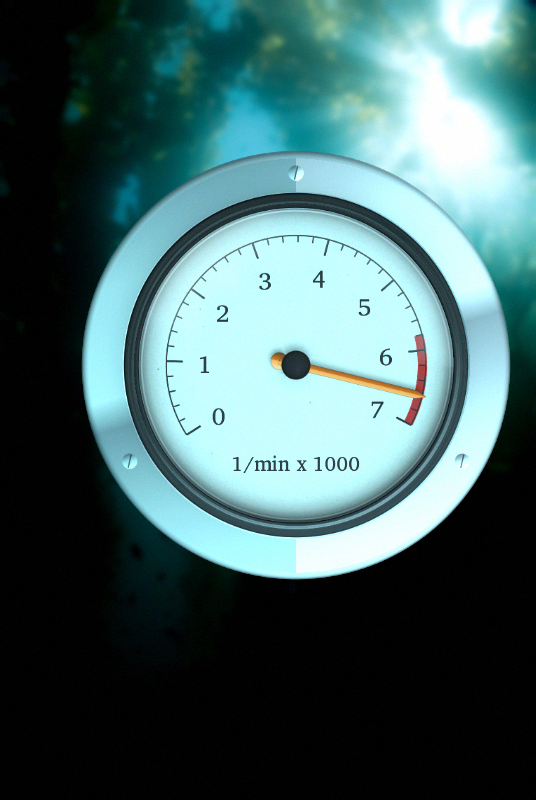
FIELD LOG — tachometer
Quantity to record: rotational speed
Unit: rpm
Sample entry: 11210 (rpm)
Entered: 6600 (rpm)
